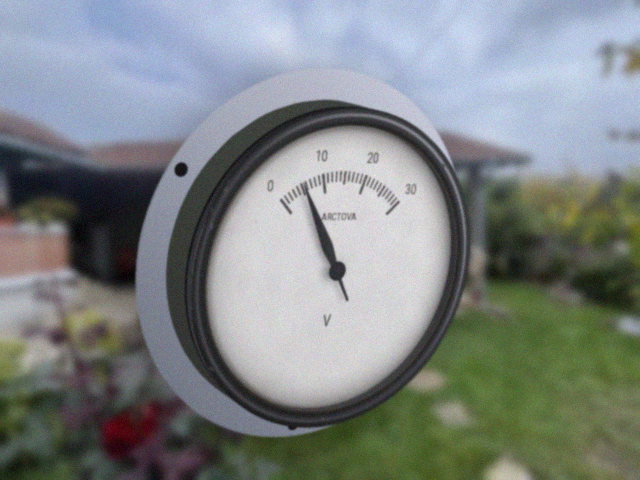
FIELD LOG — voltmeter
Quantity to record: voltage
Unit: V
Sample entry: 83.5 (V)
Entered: 5 (V)
